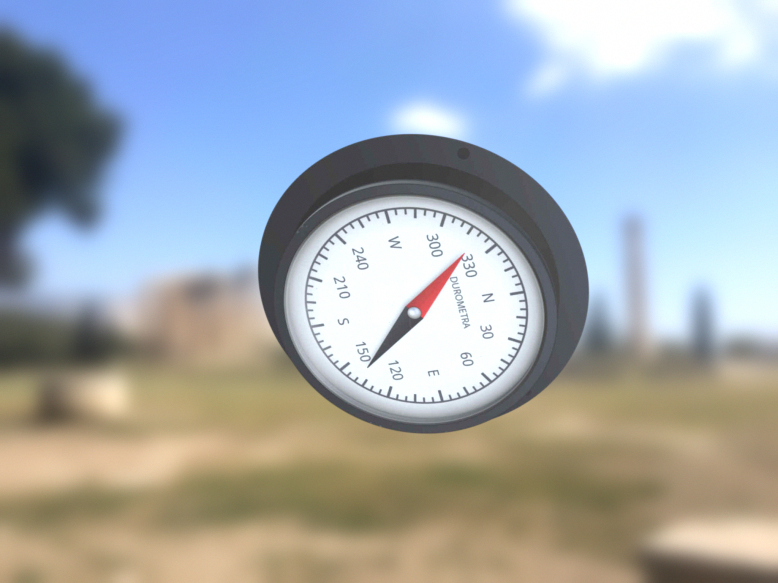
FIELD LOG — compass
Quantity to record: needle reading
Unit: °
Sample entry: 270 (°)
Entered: 320 (°)
